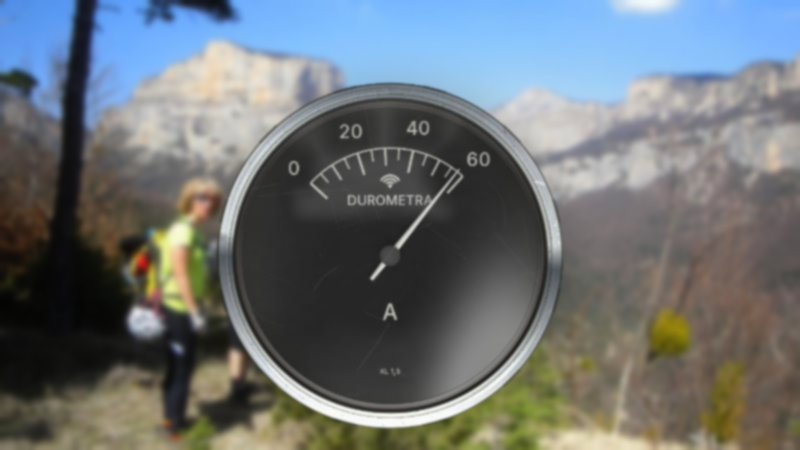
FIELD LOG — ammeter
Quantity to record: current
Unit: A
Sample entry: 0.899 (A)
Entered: 57.5 (A)
